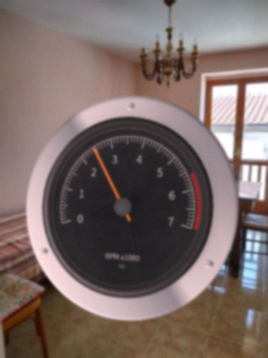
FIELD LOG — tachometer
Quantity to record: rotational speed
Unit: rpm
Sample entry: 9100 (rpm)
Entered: 2500 (rpm)
